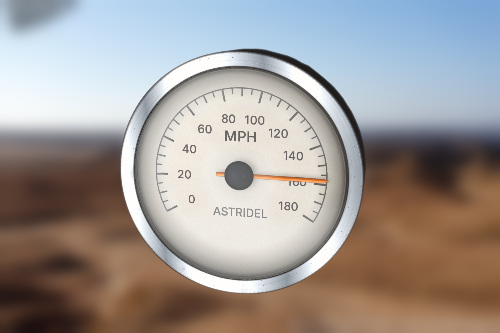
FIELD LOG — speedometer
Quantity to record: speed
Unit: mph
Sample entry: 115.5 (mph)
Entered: 157.5 (mph)
